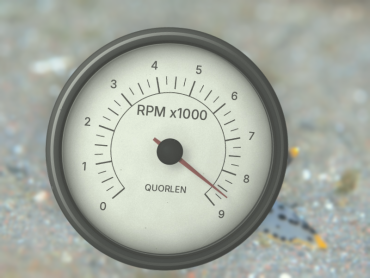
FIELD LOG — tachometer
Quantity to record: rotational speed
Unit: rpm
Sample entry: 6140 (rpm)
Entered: 8625 (rpm)
